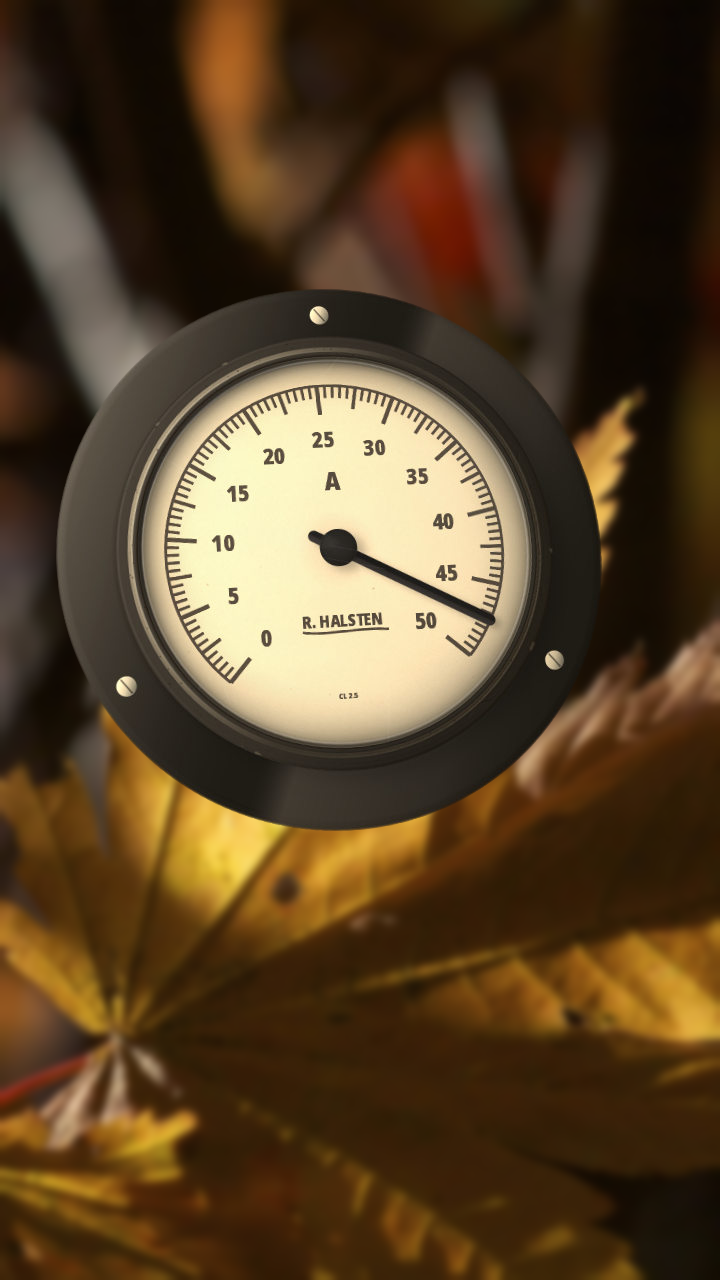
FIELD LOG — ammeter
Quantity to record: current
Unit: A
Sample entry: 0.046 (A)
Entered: 47.5 (A)
